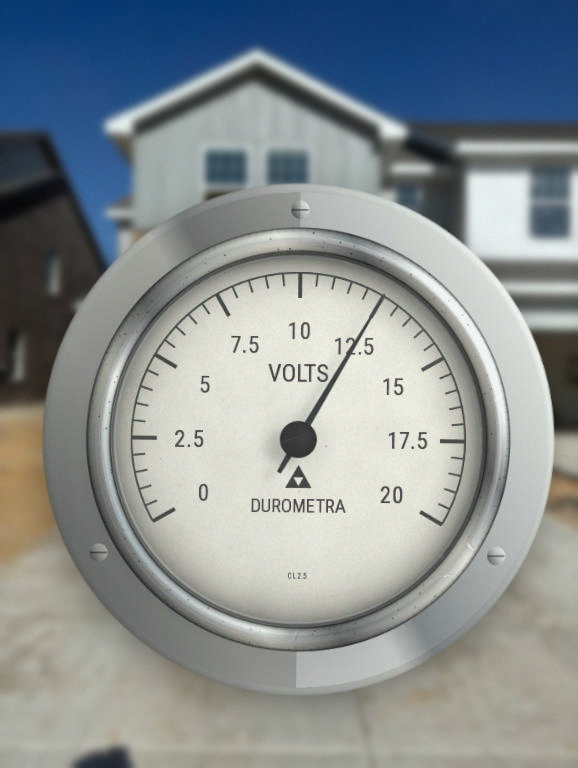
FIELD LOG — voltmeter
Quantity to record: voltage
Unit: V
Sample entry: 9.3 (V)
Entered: 12.5 (V)
